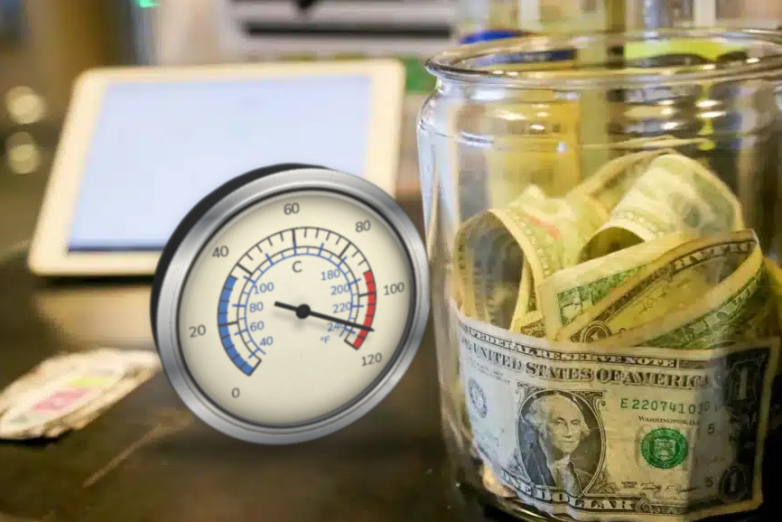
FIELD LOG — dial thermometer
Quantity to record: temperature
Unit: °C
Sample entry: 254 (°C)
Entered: 112 (°C)
